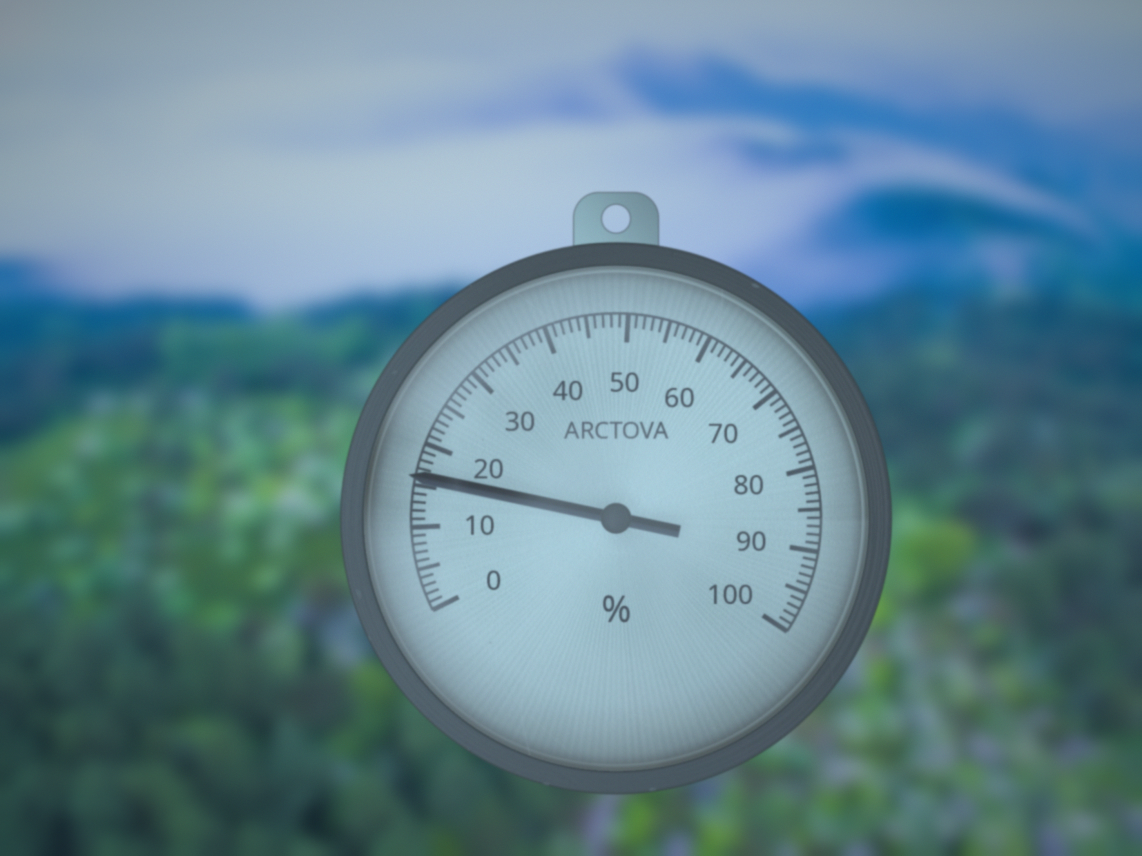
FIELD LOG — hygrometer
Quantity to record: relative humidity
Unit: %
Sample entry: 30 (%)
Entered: 16 (%)
